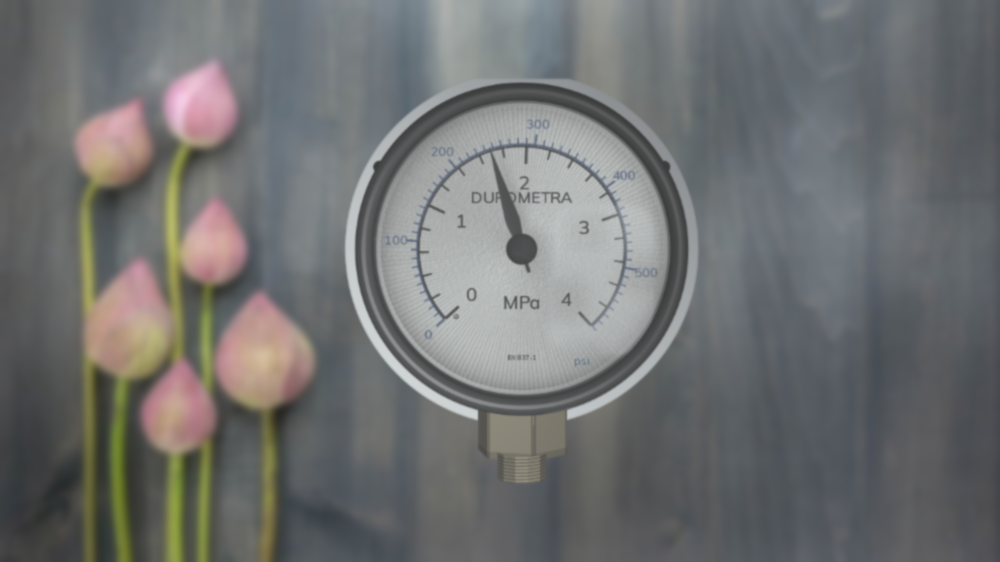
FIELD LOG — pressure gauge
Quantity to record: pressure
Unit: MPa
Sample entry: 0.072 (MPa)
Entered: 1.7 (MPa)
